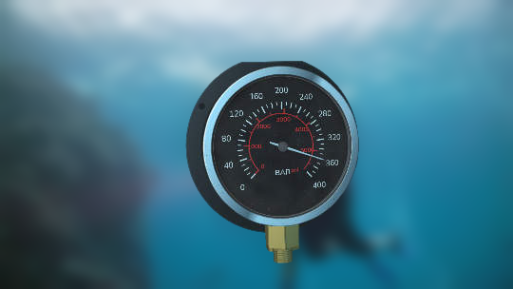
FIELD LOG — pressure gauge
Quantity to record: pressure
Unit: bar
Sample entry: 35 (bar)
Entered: 360 (bar)
